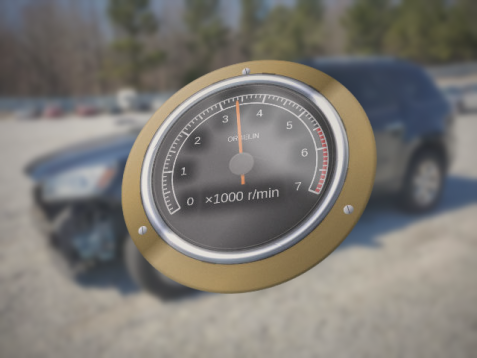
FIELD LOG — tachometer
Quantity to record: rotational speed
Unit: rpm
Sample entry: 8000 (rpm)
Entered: 3400 (rpm)
